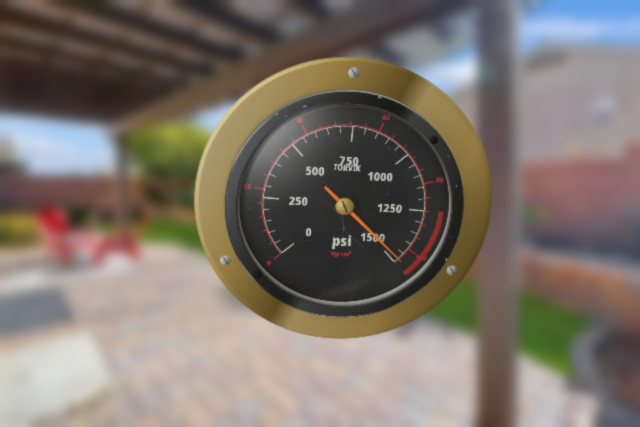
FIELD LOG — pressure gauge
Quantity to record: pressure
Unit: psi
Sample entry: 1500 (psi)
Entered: 1475 (psi)
